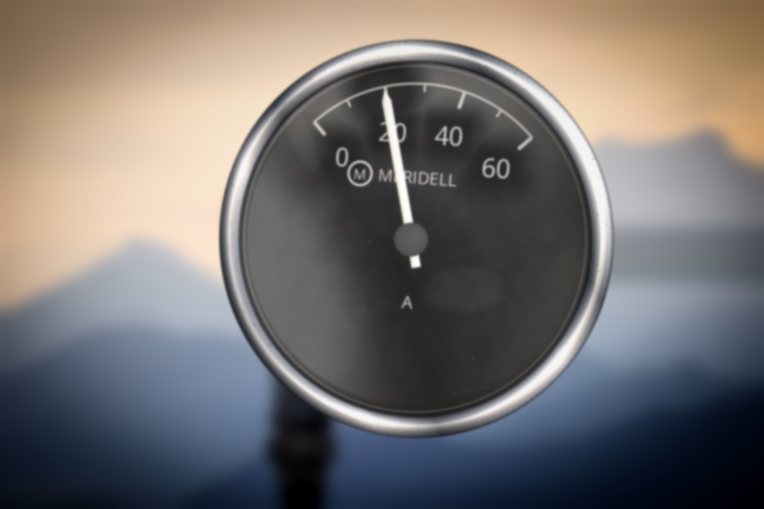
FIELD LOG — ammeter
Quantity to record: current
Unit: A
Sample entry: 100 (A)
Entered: 20 (A)
